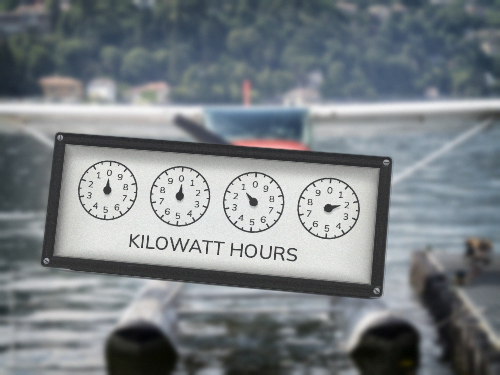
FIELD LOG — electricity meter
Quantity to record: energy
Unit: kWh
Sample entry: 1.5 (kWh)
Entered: 12 (kWh)
